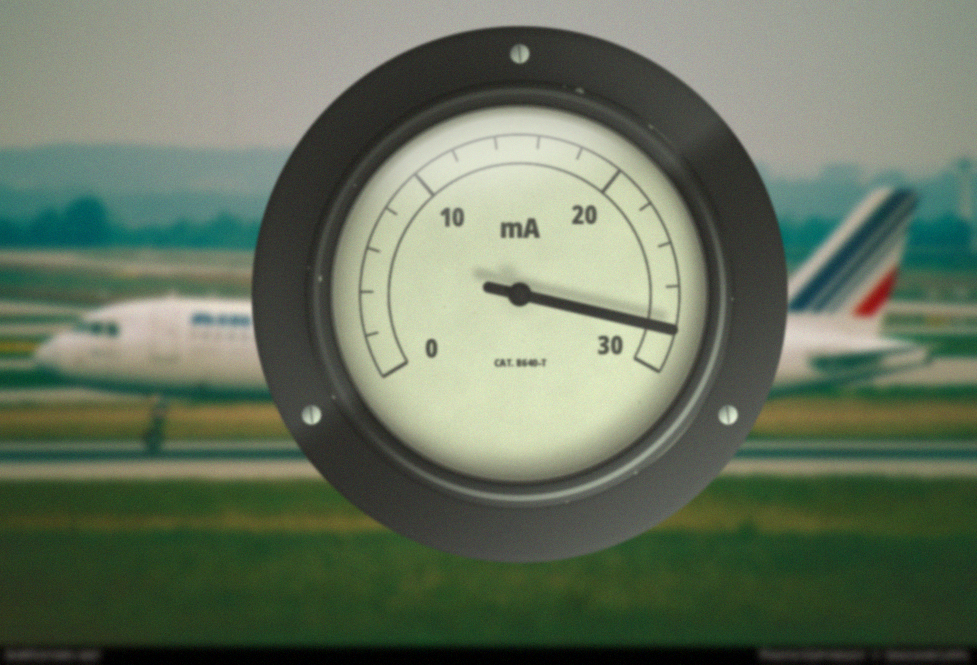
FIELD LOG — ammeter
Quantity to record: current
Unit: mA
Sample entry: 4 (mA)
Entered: 28 (mA)
